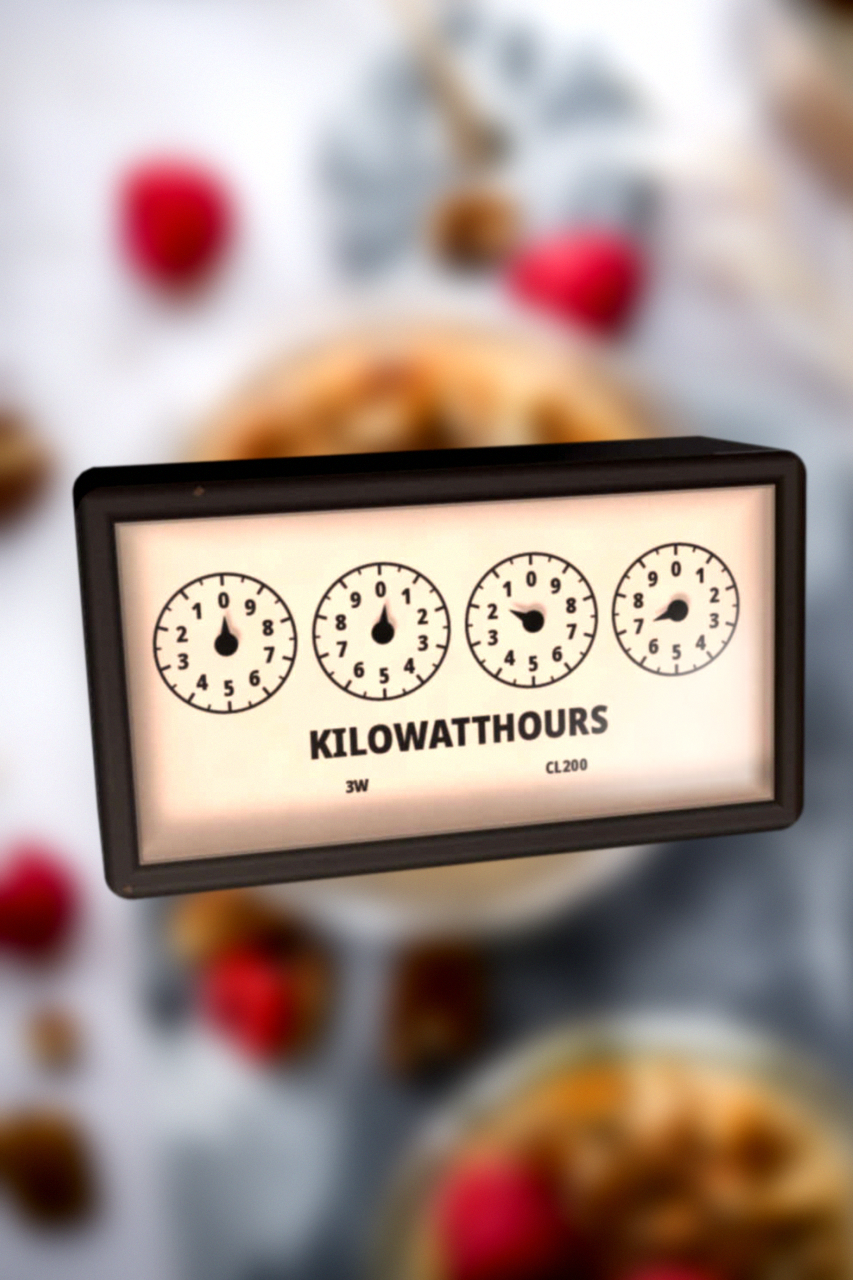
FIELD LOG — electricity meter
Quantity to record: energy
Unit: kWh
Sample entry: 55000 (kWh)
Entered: 17 (kWh)
